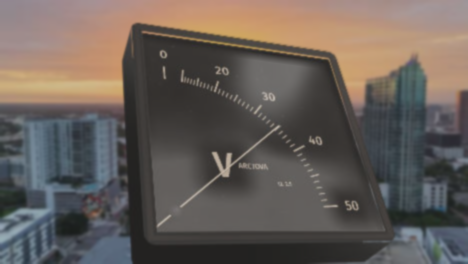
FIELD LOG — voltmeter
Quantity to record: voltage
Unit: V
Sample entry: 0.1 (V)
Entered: 35 (V)
